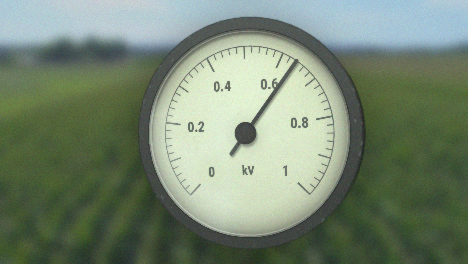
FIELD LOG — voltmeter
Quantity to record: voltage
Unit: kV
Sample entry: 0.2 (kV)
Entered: 0.64 (kV)
